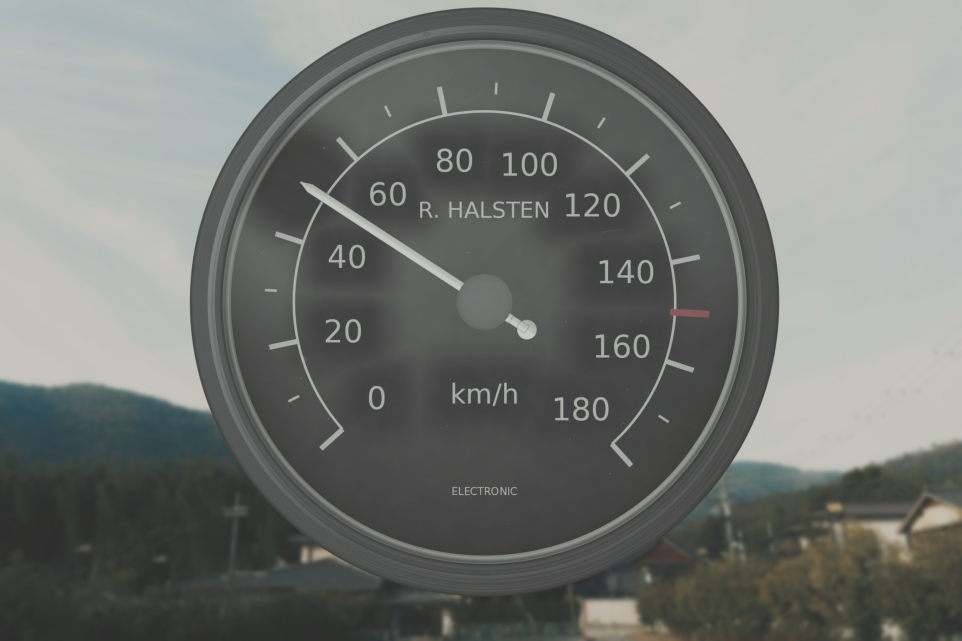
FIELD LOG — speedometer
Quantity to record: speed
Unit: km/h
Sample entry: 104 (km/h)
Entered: 50 (km/h)
